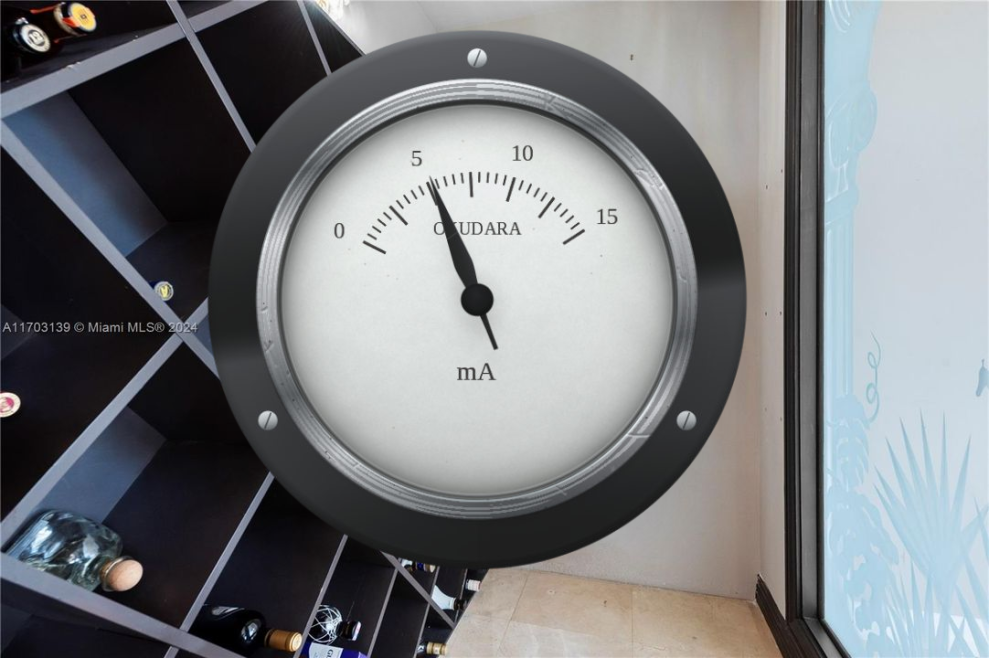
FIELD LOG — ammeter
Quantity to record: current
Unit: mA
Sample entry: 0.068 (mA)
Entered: 5.25 (mA)
